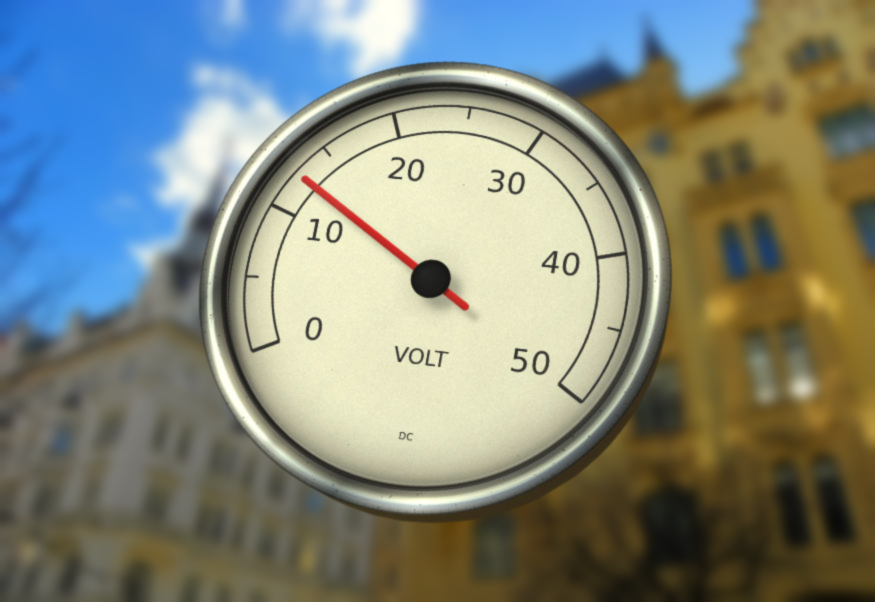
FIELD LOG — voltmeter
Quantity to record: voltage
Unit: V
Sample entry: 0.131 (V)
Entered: 12.5 (V)
